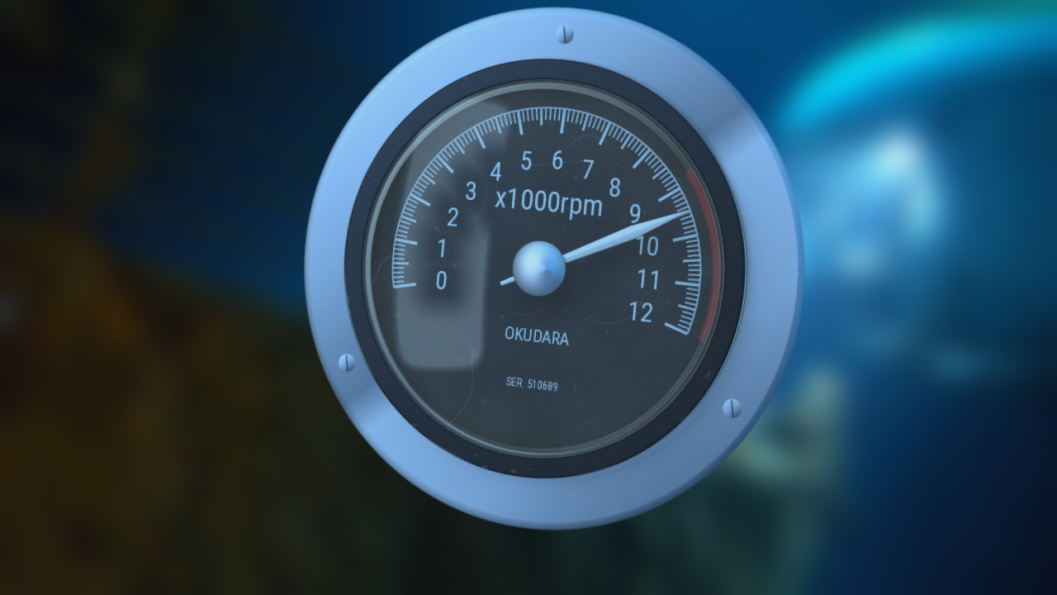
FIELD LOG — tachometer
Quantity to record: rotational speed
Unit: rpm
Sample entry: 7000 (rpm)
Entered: 9500 (rpm)
